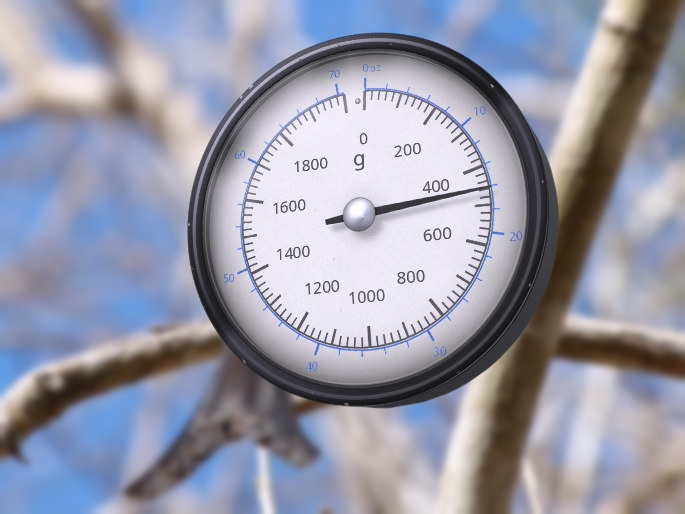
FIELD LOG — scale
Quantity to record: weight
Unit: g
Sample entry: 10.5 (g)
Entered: 460 (g)
